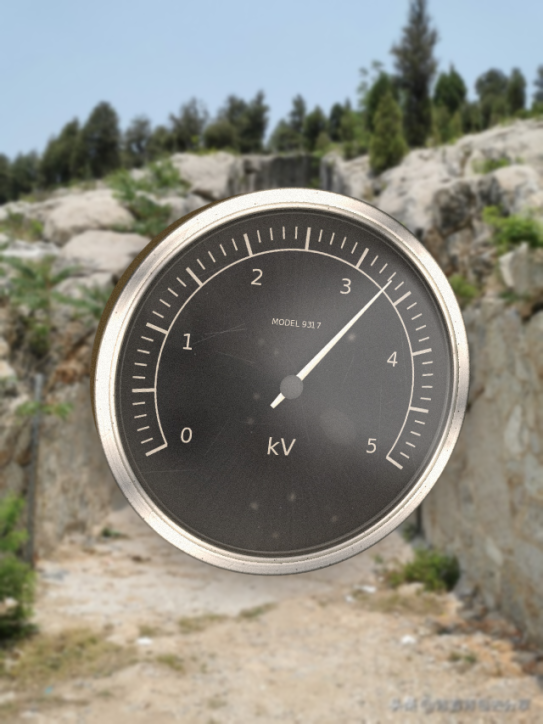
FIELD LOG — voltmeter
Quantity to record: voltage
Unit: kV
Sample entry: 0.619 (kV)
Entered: 3.3 (kV)
